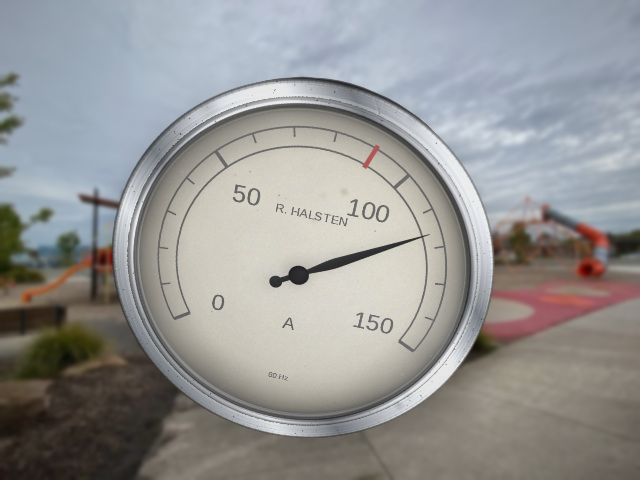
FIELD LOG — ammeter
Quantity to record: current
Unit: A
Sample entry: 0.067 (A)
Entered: 115 (A)
